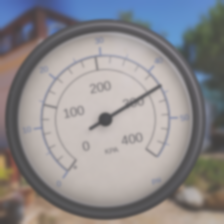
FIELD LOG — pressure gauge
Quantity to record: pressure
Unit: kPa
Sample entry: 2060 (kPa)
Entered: 300 (kPa)
